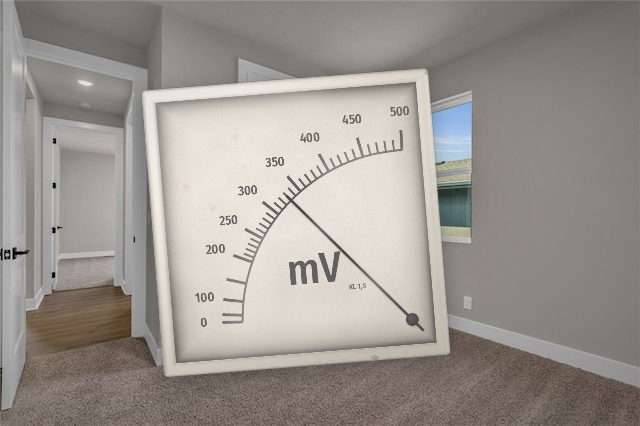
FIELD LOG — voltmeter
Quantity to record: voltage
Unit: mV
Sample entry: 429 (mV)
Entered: 330 (mV)
